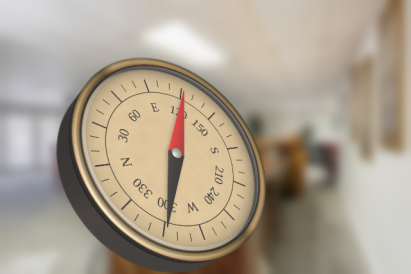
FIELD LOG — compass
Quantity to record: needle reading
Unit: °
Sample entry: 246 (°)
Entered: 120 (°)
